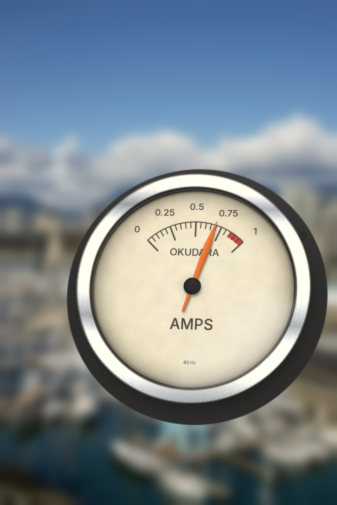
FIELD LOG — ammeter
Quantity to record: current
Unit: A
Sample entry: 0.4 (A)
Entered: 0.7 (A)
